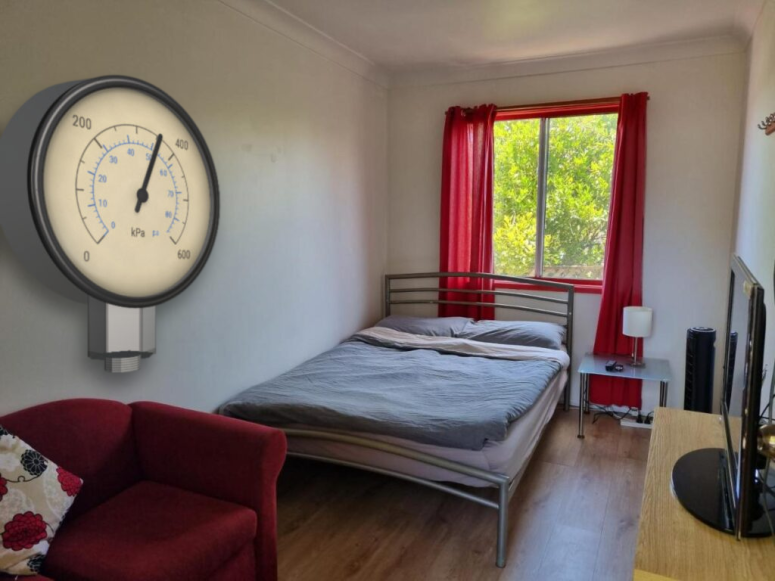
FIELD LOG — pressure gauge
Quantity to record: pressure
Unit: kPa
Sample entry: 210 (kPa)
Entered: 350 (kPa)
